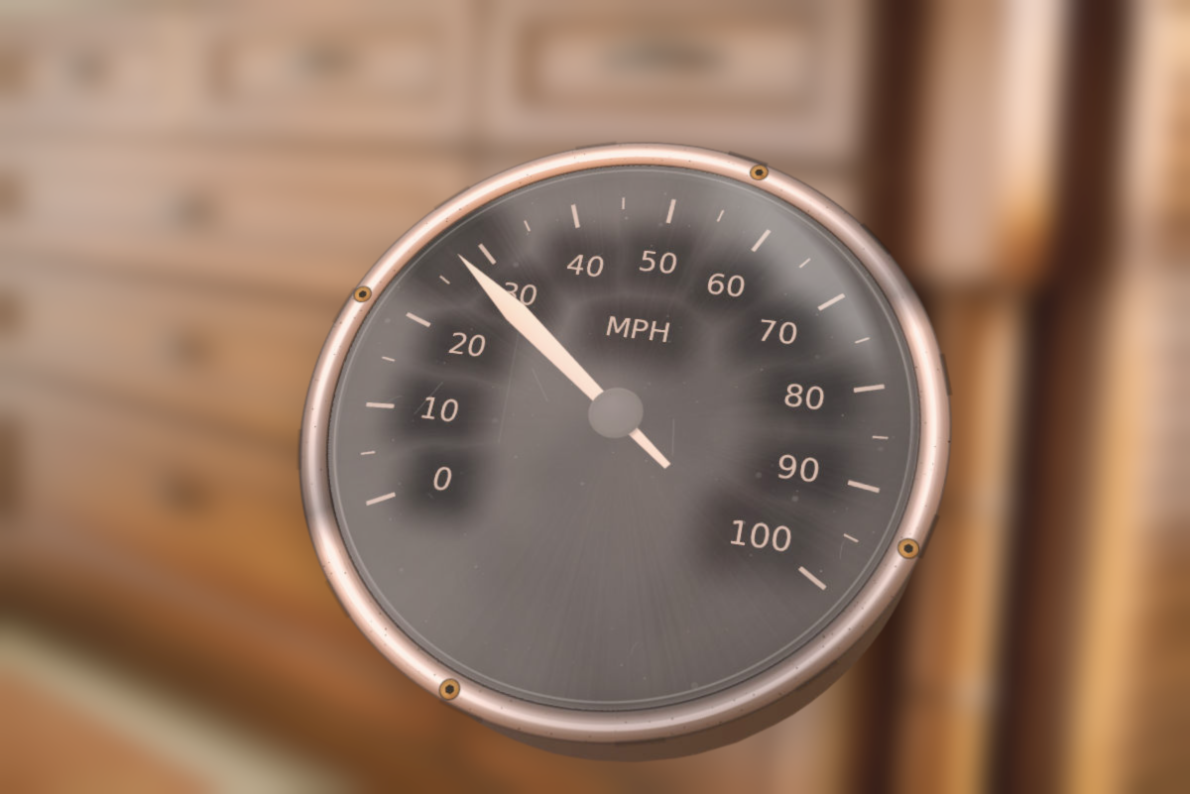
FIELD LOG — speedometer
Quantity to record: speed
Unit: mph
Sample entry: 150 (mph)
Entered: 27.5 (mph)
